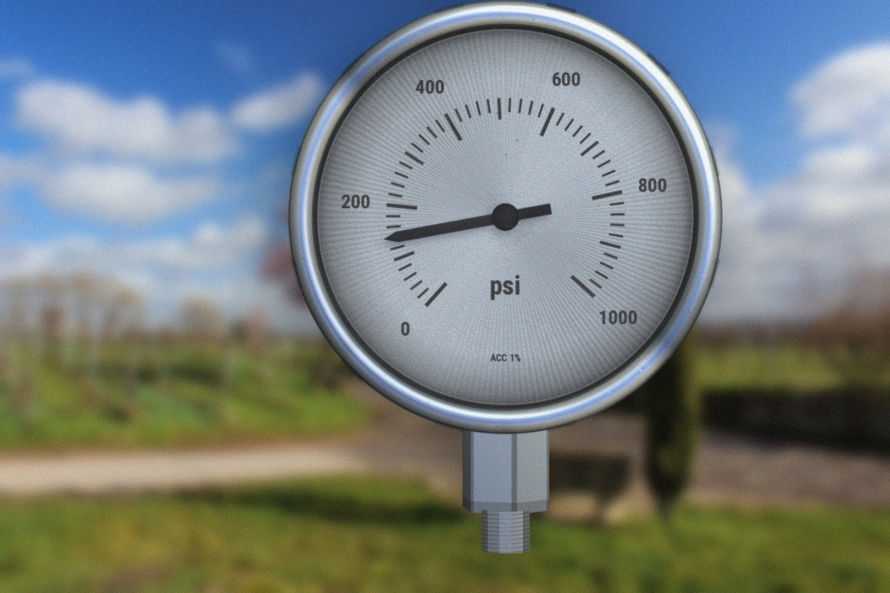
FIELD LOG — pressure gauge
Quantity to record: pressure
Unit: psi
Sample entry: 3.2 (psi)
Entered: 140 (psi)
